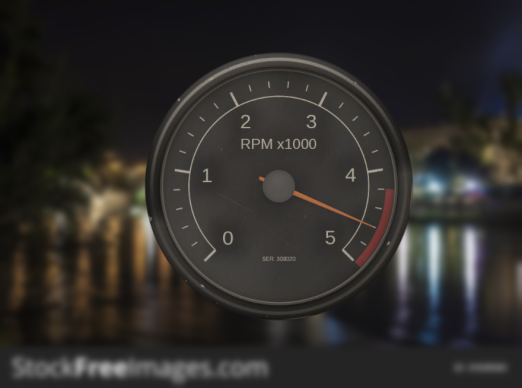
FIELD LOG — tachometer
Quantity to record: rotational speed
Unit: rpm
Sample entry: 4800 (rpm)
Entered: 4600 (rpm)
